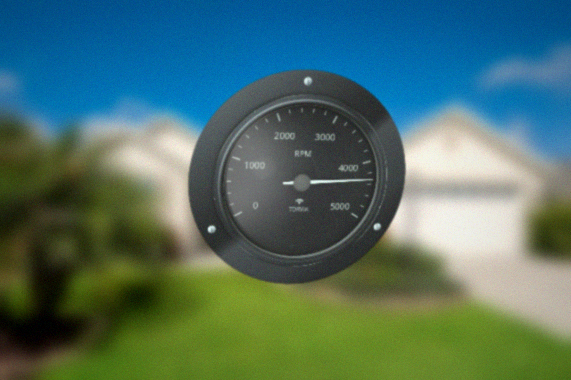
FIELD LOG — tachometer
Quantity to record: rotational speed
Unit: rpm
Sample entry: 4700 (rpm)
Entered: 4300 (rpm)
